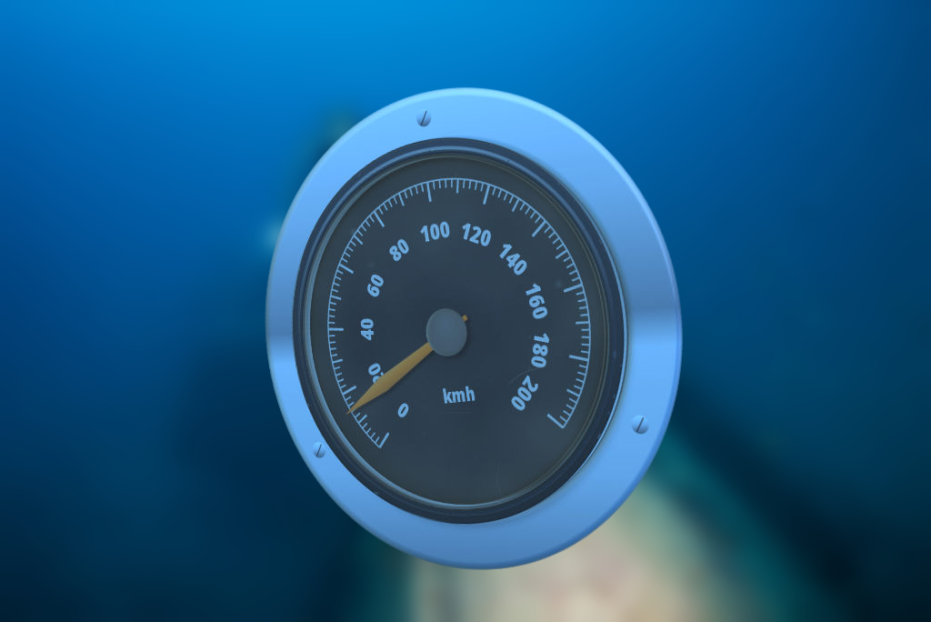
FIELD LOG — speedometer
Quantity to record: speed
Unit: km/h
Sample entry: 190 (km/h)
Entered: 14 (km/h)
